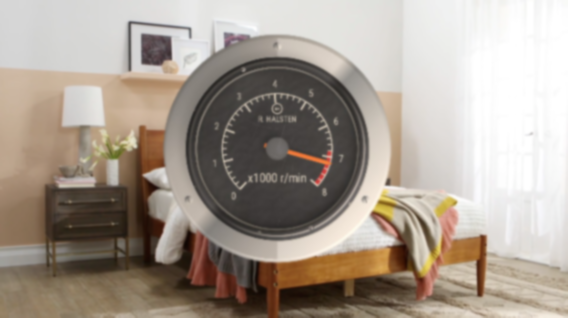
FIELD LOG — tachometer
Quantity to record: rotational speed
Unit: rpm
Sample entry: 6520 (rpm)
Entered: 7200 (rpm)
